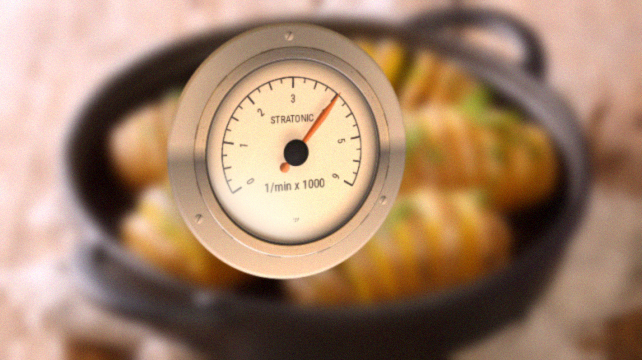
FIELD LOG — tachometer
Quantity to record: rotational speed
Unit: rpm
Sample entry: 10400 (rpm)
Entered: 4000 (rpm)
